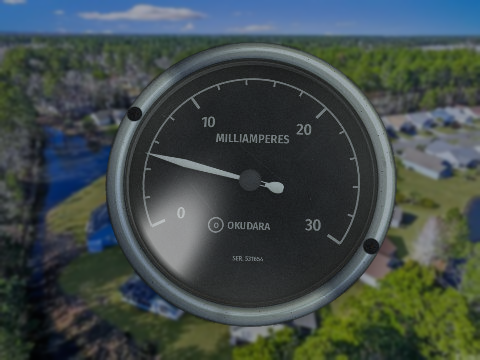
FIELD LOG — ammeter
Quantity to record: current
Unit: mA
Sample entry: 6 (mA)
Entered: 5 (mA)
